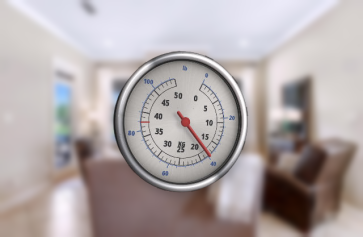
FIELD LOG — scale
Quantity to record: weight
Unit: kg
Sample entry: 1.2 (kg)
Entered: 18 (kg)
